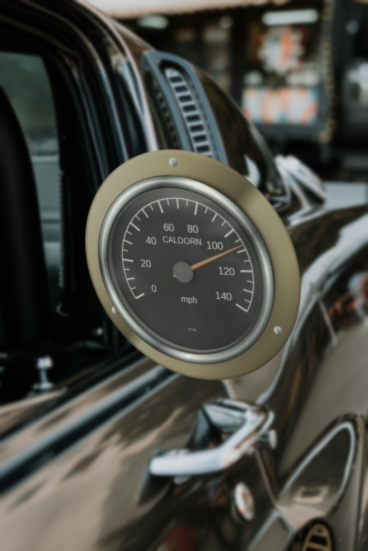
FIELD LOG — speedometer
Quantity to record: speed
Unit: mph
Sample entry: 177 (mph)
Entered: 107.5 (mph)
